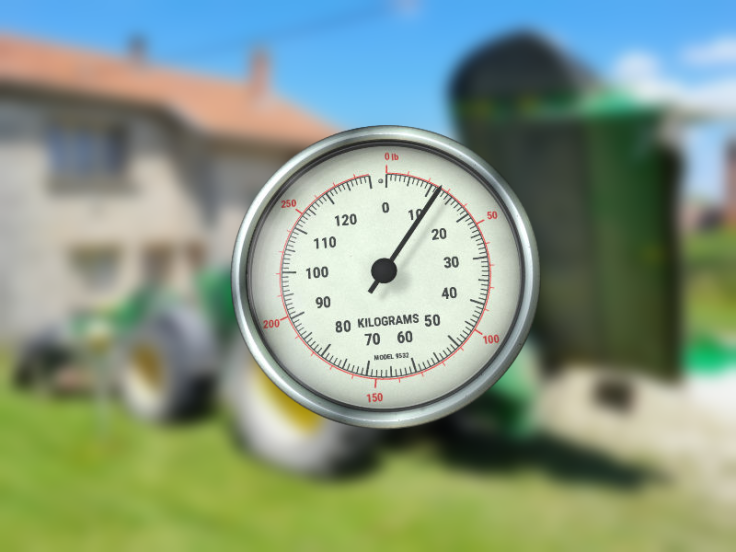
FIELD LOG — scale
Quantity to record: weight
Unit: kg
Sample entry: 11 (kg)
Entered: 12 (kg)
